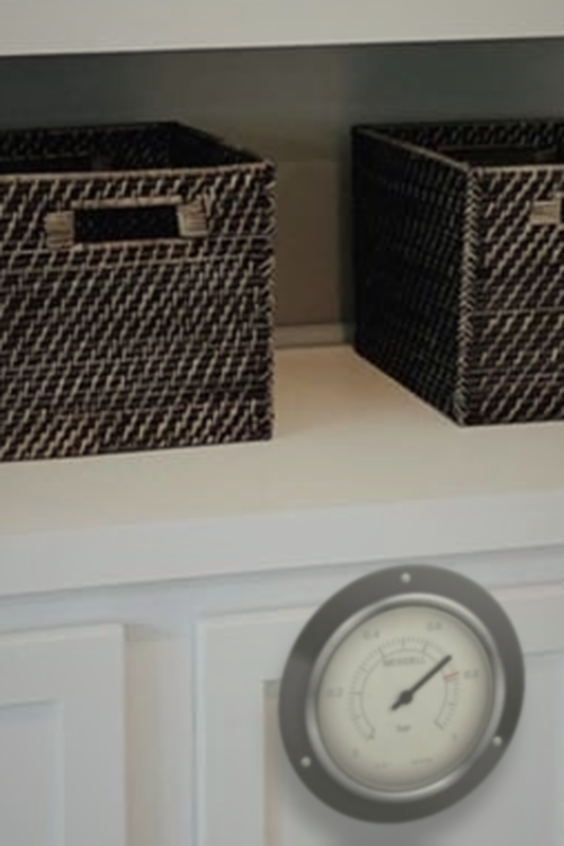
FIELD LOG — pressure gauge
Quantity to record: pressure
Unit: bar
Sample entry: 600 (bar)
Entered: 0.7 (bar)
